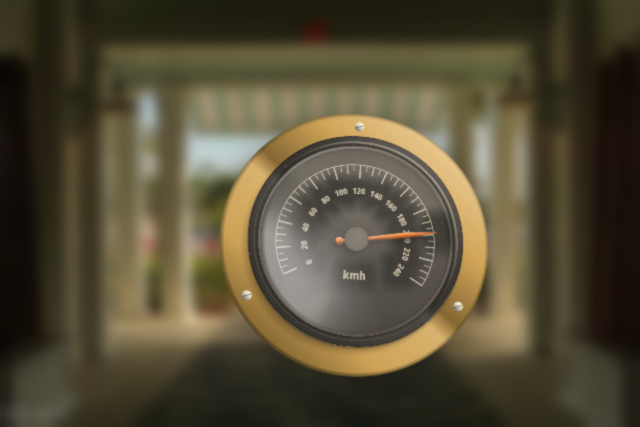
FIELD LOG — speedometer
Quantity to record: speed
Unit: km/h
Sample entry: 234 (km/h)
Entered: 200 (km/h)
